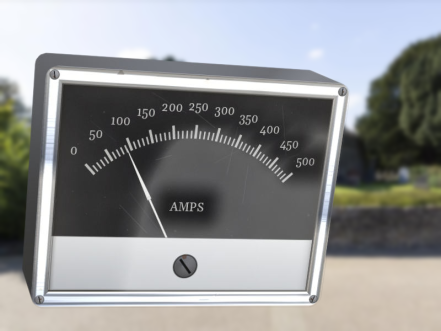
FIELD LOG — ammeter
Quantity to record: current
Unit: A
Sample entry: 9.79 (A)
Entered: 90 (A)
